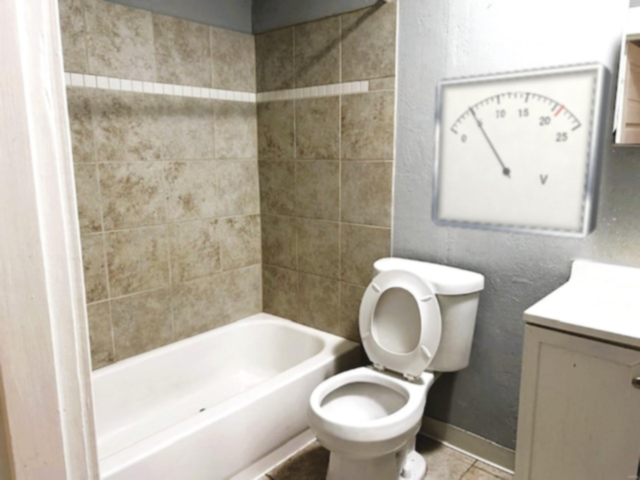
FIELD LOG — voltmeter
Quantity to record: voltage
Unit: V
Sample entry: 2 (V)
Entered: 5 (V)
